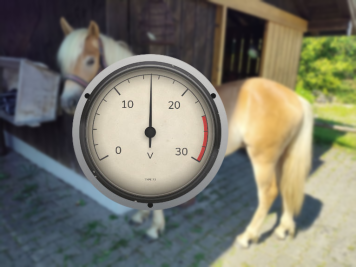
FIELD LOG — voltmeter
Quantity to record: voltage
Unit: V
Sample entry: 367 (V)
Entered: 15 (V)
